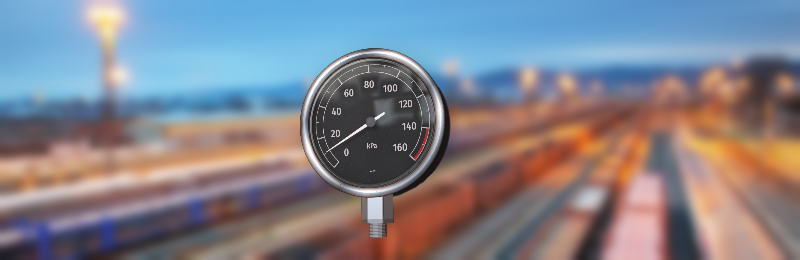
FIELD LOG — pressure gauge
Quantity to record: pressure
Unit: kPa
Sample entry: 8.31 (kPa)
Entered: 10 (kPa)
